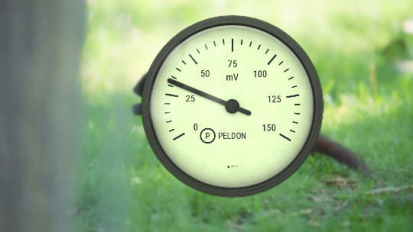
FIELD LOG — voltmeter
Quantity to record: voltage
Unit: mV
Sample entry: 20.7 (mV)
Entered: 32.5 (mV)
